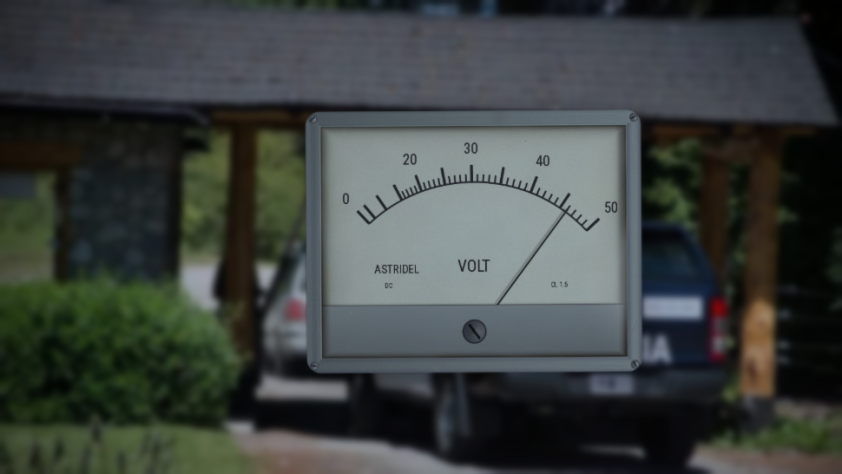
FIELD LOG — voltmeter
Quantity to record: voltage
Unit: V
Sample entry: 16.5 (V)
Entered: 46 (V)
